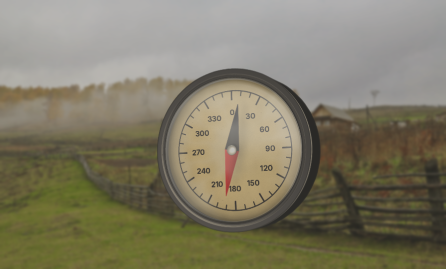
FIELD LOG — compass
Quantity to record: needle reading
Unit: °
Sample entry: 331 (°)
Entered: 190 (°)
